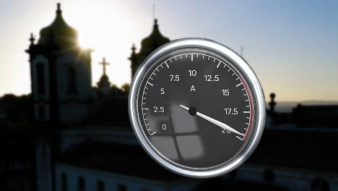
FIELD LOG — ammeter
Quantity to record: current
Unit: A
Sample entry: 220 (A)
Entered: 19.5 (A)
